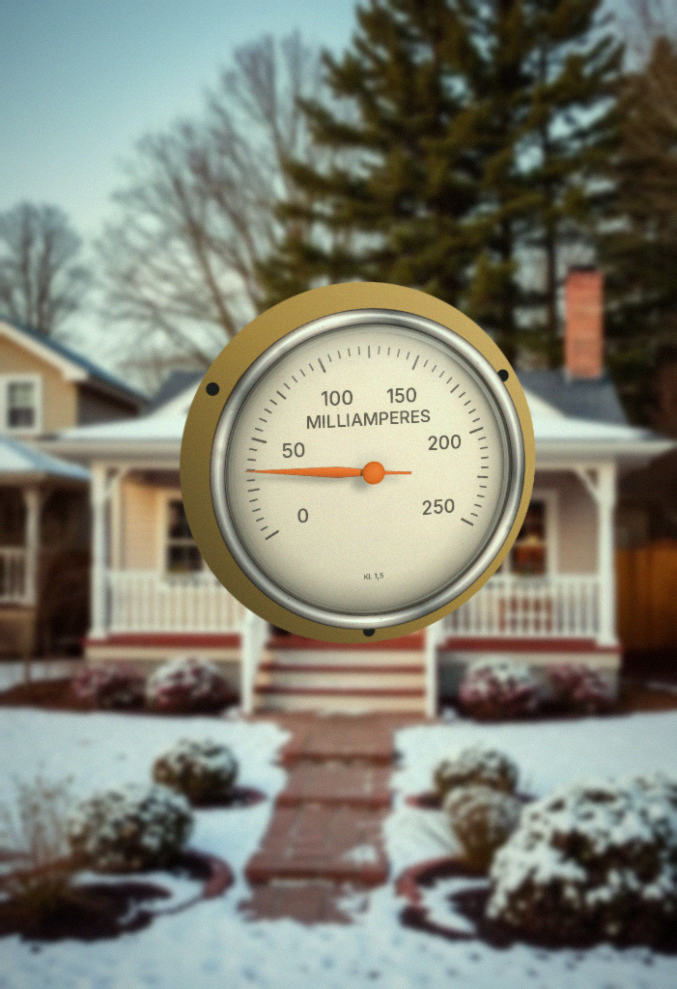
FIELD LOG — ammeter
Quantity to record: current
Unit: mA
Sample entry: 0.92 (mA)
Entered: 35 (mA)
